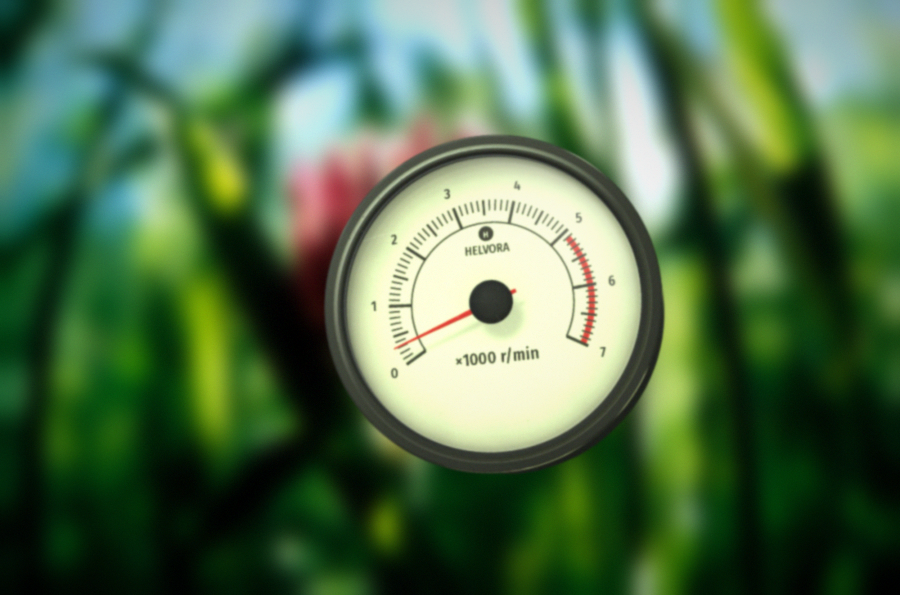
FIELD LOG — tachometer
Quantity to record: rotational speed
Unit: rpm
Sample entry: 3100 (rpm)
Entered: 300 (rpm)
